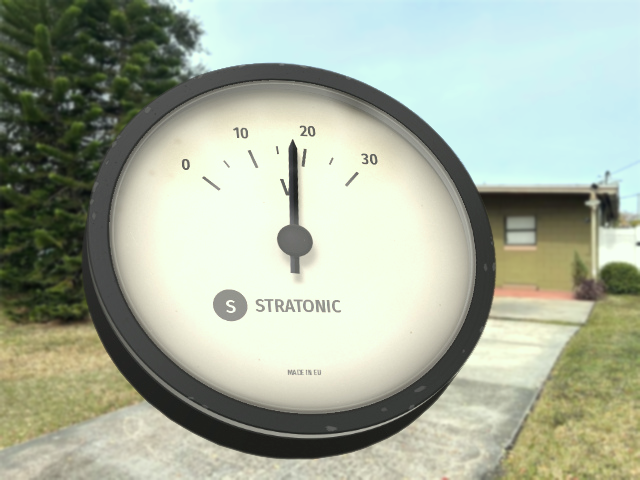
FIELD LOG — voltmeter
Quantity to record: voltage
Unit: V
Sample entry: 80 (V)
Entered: 17.5 (V)
